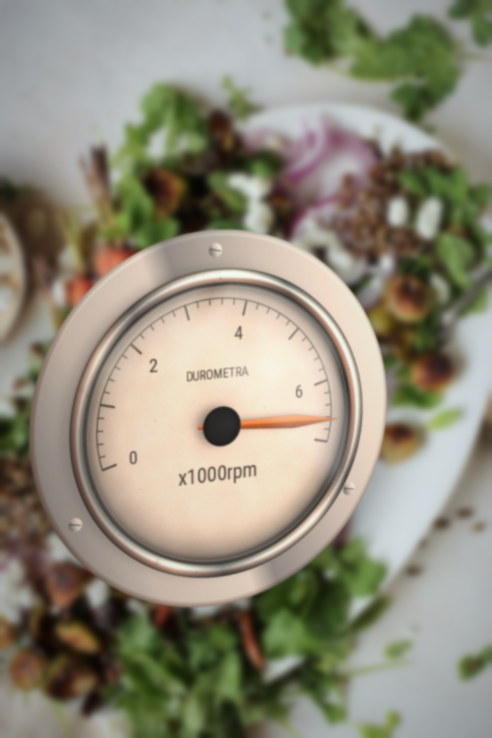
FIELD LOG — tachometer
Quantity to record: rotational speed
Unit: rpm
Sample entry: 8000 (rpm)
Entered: 6600 (rpm)
